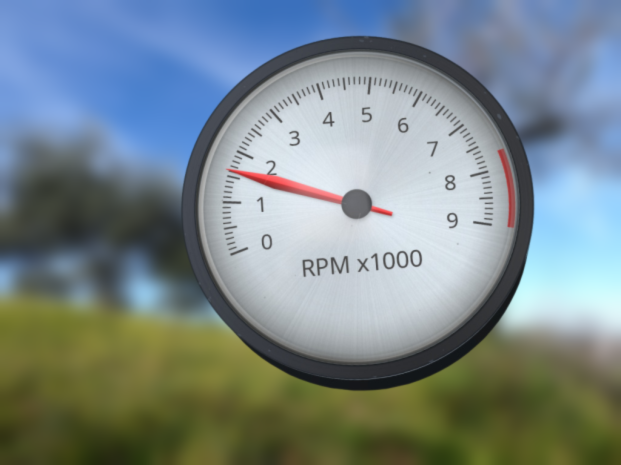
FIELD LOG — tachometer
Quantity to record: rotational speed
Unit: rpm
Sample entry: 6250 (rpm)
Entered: 1600 (rpm)
